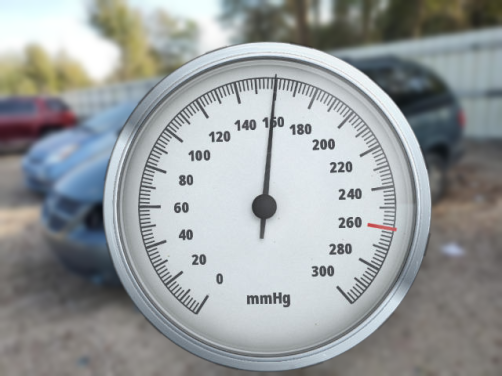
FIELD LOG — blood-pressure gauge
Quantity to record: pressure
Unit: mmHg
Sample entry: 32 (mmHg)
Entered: 160 (mmHg)
